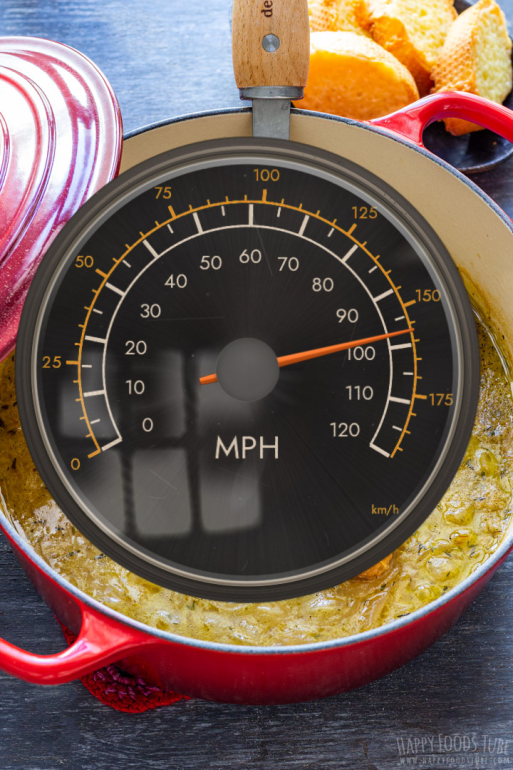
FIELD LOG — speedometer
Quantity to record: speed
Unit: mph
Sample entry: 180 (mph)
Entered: 97.5 (mph)
